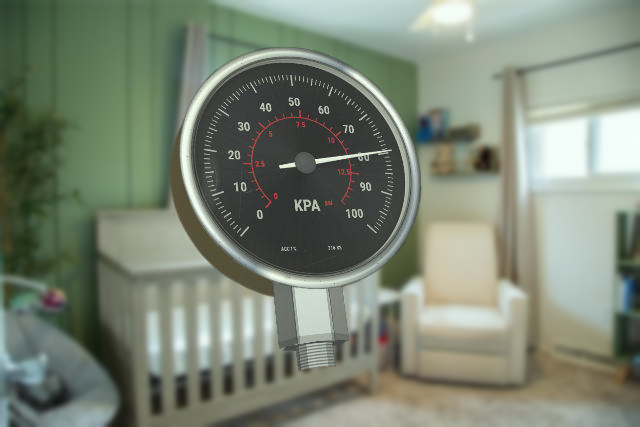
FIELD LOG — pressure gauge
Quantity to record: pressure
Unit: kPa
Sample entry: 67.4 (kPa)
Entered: 80 (kPa)
